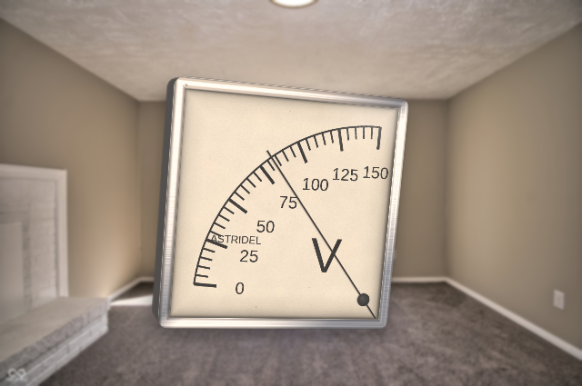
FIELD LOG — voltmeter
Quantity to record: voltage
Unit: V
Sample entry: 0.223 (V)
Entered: 82.5 (V)
